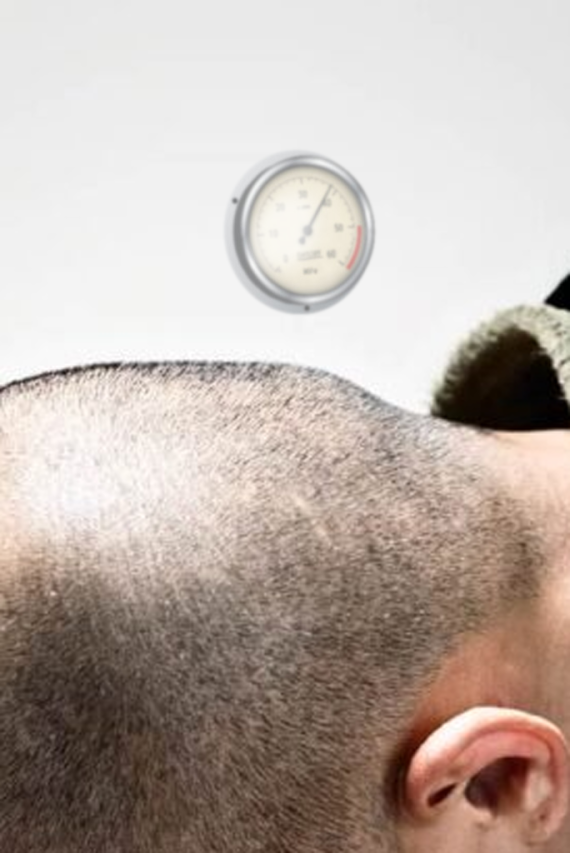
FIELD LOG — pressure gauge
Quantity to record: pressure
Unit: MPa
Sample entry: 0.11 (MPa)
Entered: 38 (MPa)
